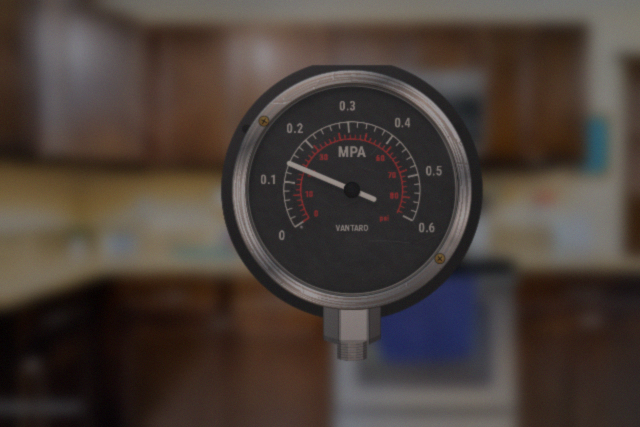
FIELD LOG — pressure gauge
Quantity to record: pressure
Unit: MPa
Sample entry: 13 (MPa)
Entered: 0.14 (MPa)
